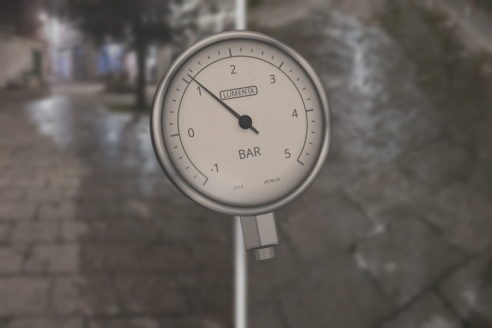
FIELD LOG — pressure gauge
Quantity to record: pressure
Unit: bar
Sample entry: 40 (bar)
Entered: 1.1 (bar)
